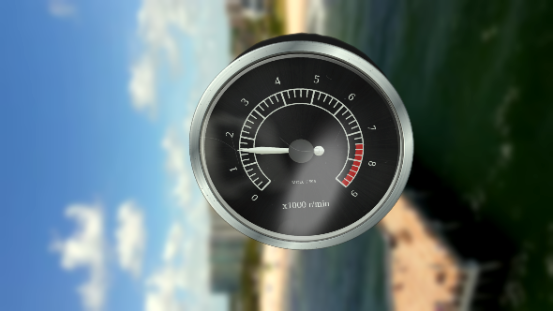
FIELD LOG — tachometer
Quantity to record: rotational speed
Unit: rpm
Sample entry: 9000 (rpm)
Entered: 1600 (rpm)
